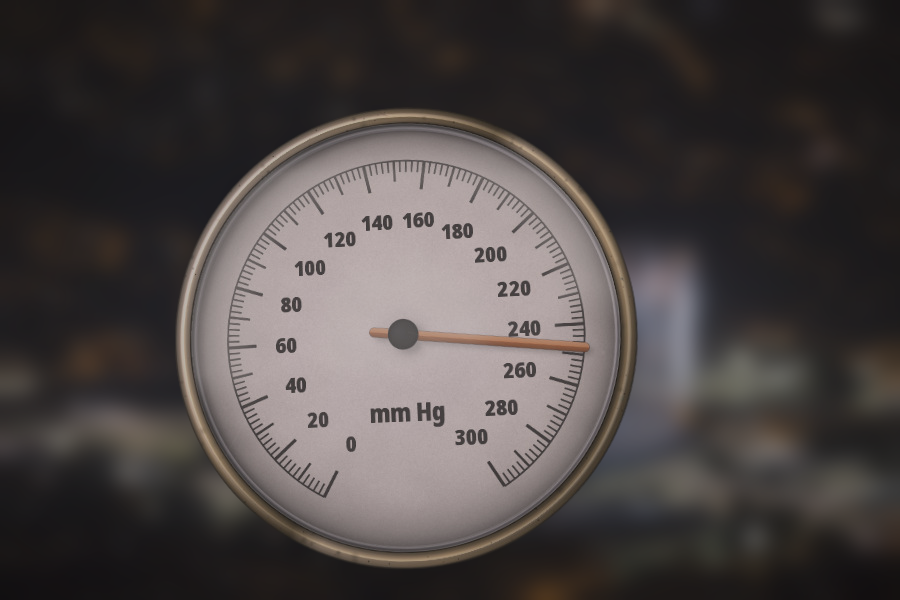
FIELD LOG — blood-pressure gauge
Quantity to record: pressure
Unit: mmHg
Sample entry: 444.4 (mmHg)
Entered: 248 (mmHg)
